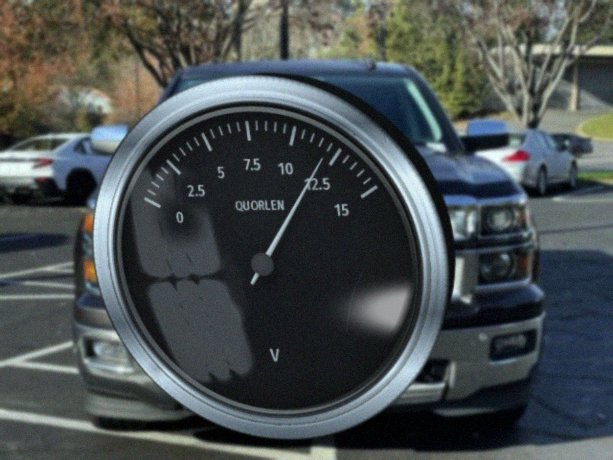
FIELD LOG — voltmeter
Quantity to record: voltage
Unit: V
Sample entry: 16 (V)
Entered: 12 (V)
